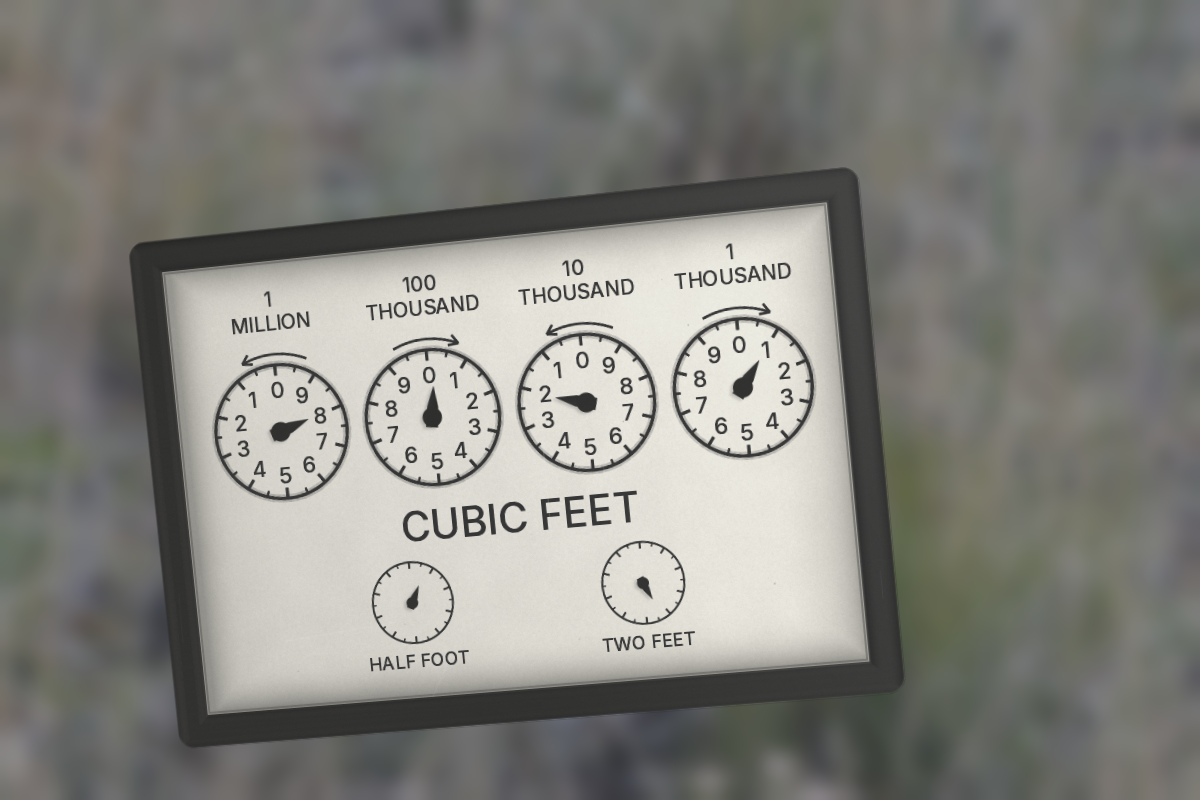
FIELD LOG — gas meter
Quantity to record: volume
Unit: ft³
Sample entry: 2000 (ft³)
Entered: 802100 (ft³)
